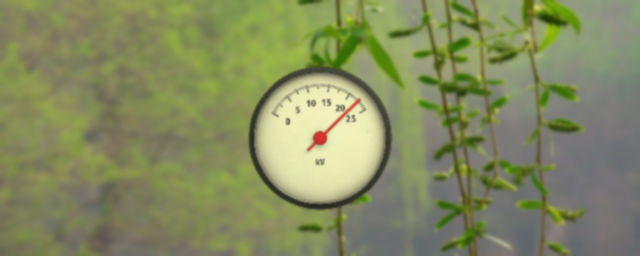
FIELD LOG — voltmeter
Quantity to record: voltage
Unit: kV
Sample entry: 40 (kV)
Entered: 22.5 (kV)
